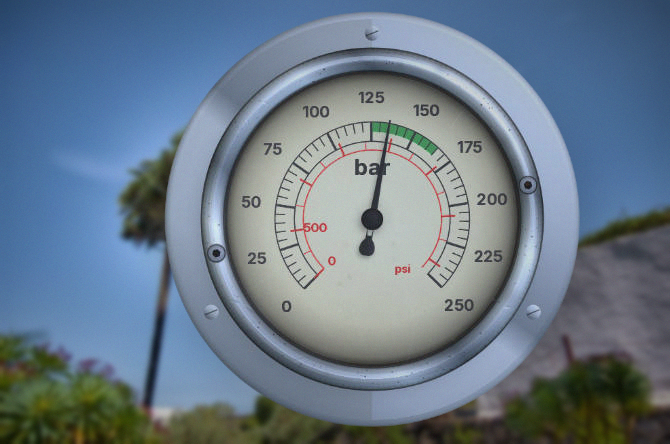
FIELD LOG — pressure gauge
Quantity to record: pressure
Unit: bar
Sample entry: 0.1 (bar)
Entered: 135 (bar)
